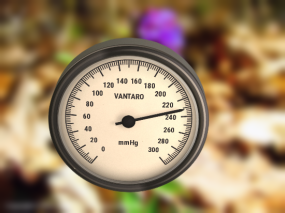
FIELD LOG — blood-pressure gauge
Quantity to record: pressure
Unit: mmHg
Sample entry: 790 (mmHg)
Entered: 230 (mmHg)
